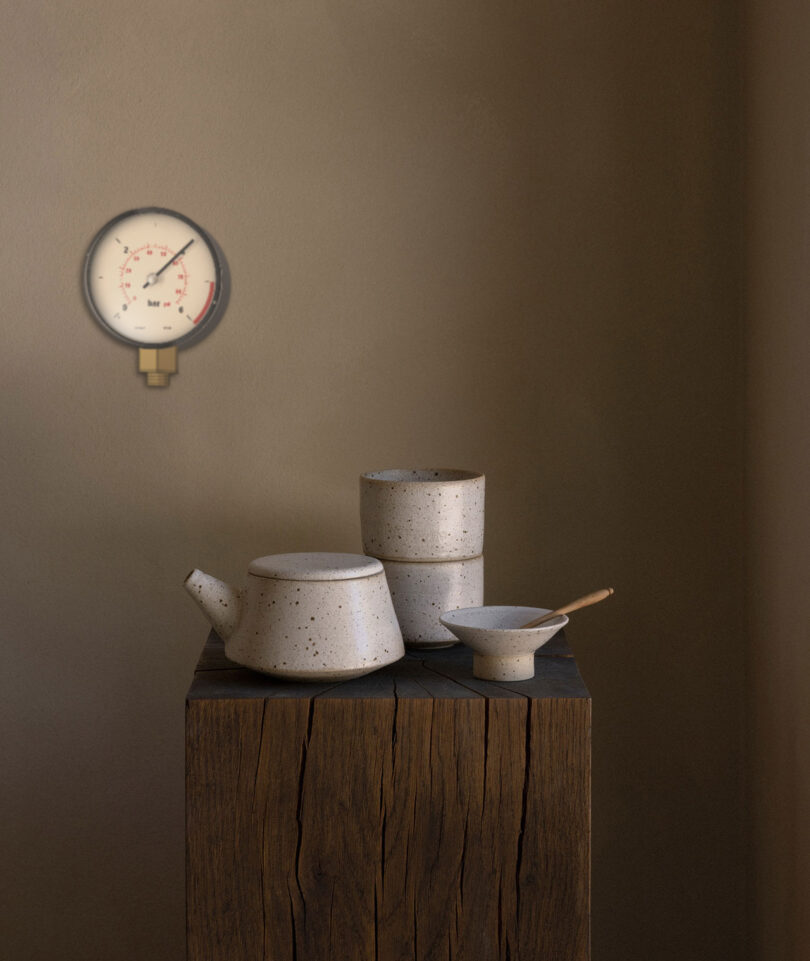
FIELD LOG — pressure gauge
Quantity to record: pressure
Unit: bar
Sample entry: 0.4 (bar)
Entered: 4 (bar)
